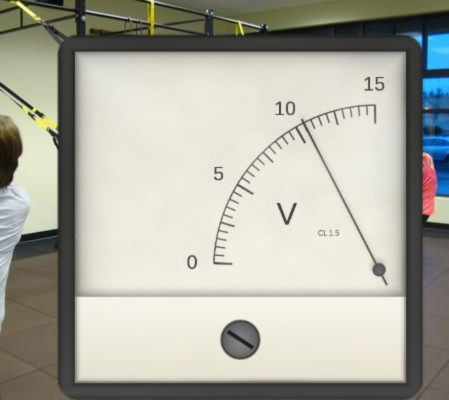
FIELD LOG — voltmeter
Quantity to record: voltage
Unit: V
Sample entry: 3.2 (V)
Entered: 10.5 (V)
